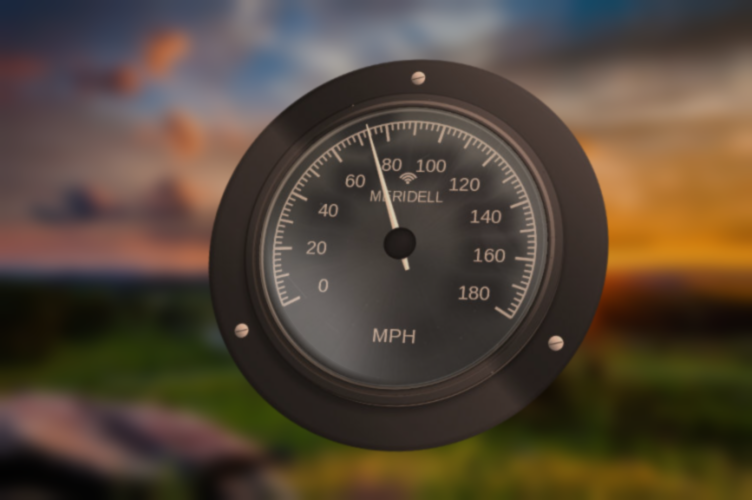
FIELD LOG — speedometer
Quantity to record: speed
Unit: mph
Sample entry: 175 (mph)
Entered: 74 (mph)
